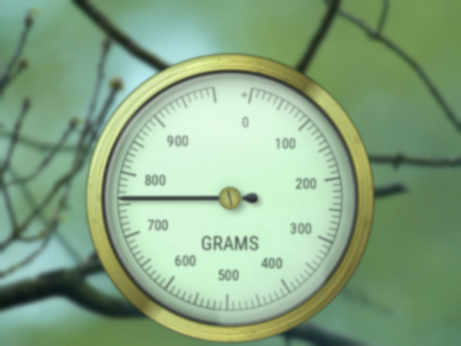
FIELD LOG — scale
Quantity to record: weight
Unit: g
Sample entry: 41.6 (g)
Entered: 760 (g)
